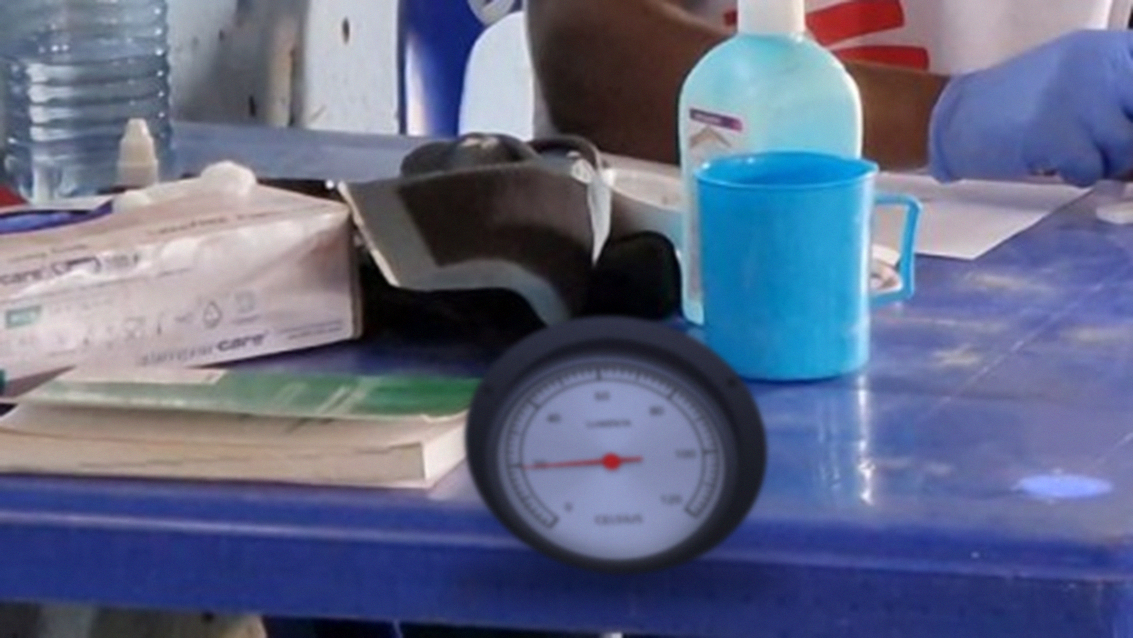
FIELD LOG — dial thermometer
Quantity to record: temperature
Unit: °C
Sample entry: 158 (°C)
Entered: 20 (°C)
